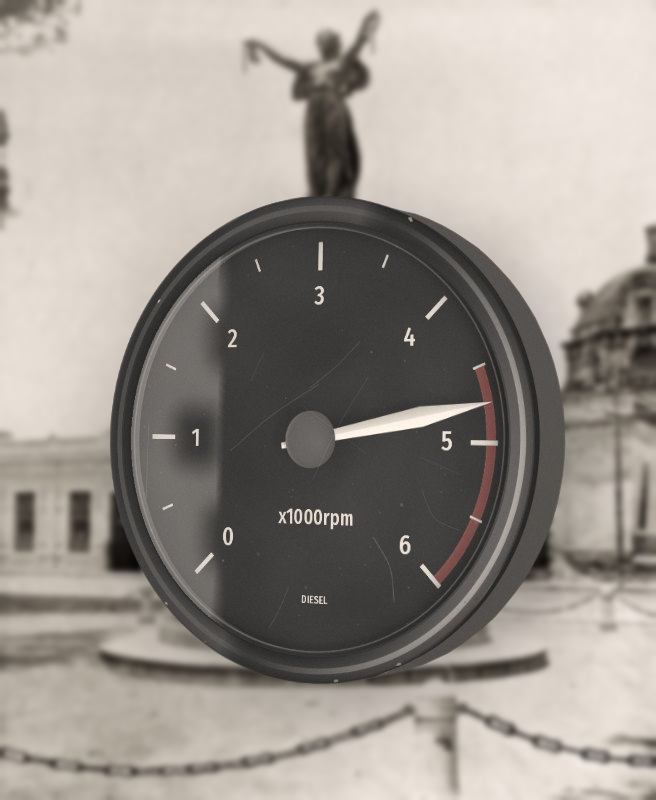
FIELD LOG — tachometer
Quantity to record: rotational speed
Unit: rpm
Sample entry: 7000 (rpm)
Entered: 4750 (rpm)
